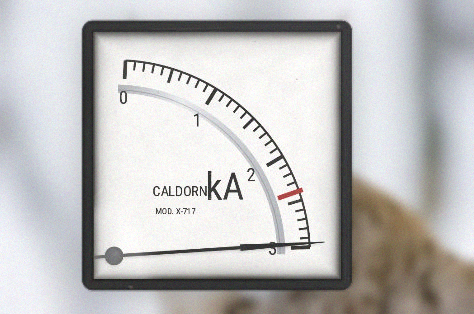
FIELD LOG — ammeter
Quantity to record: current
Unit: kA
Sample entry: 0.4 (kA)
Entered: 2.95 (kA)
